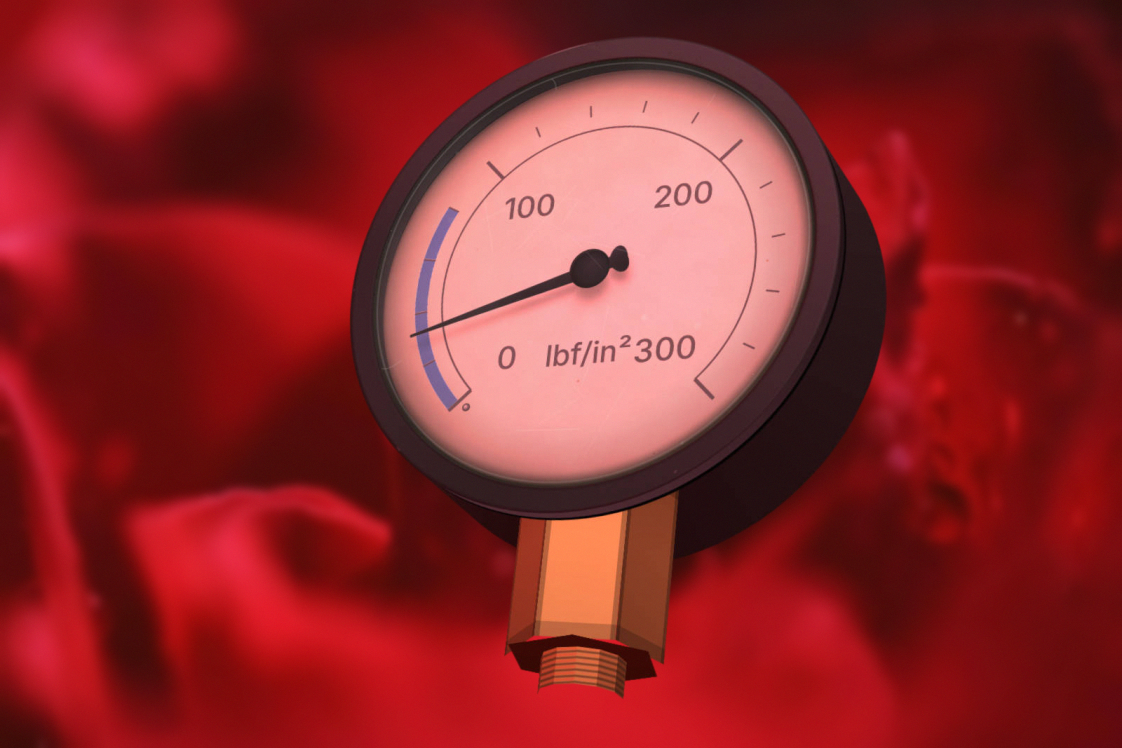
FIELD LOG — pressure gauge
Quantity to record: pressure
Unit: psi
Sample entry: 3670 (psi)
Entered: 30 (psi)
